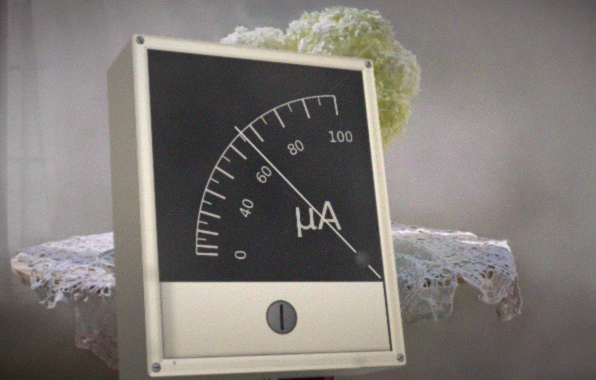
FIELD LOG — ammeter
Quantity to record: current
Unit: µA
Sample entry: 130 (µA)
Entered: 65 (µA)
